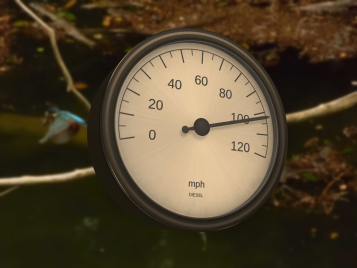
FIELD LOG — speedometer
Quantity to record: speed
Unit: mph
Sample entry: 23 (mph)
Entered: 102.5 (mph)
